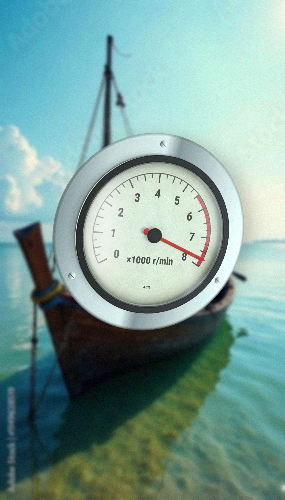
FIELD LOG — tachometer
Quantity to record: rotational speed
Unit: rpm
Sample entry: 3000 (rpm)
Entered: 7750 (rpm)
